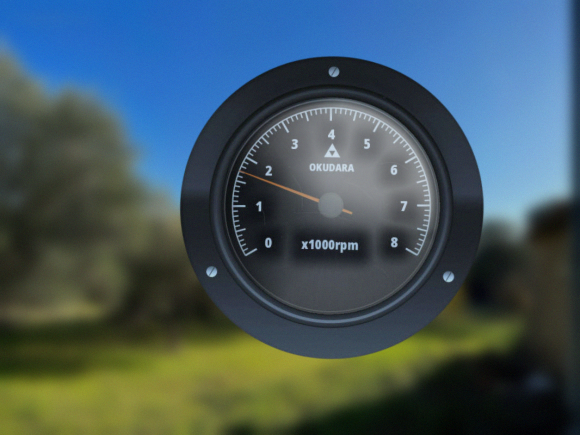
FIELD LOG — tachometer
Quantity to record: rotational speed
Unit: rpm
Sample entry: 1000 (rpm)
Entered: 1700 (rpm)
